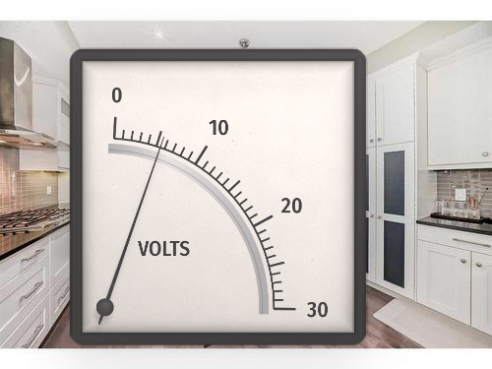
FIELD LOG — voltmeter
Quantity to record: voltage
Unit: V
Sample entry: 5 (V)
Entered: 5.5 (V)
